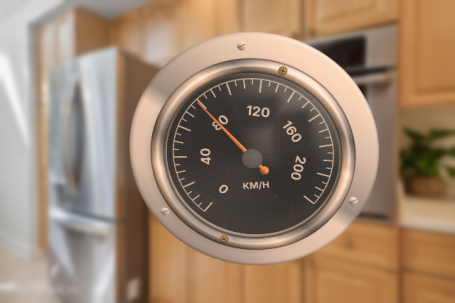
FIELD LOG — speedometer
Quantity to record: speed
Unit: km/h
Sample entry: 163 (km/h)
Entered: 80 (km/h)
